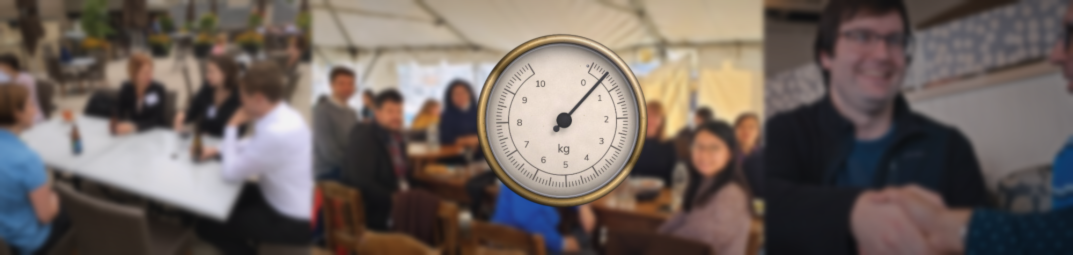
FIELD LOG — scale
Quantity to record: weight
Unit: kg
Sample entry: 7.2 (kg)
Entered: 0.5 (kg)
